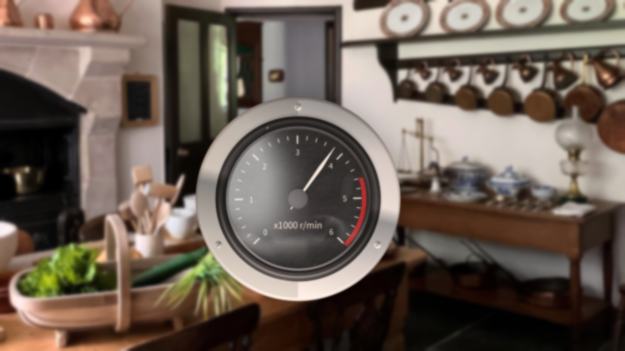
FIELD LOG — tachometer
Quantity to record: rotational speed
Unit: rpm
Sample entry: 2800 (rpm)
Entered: 3800 (rpm)
